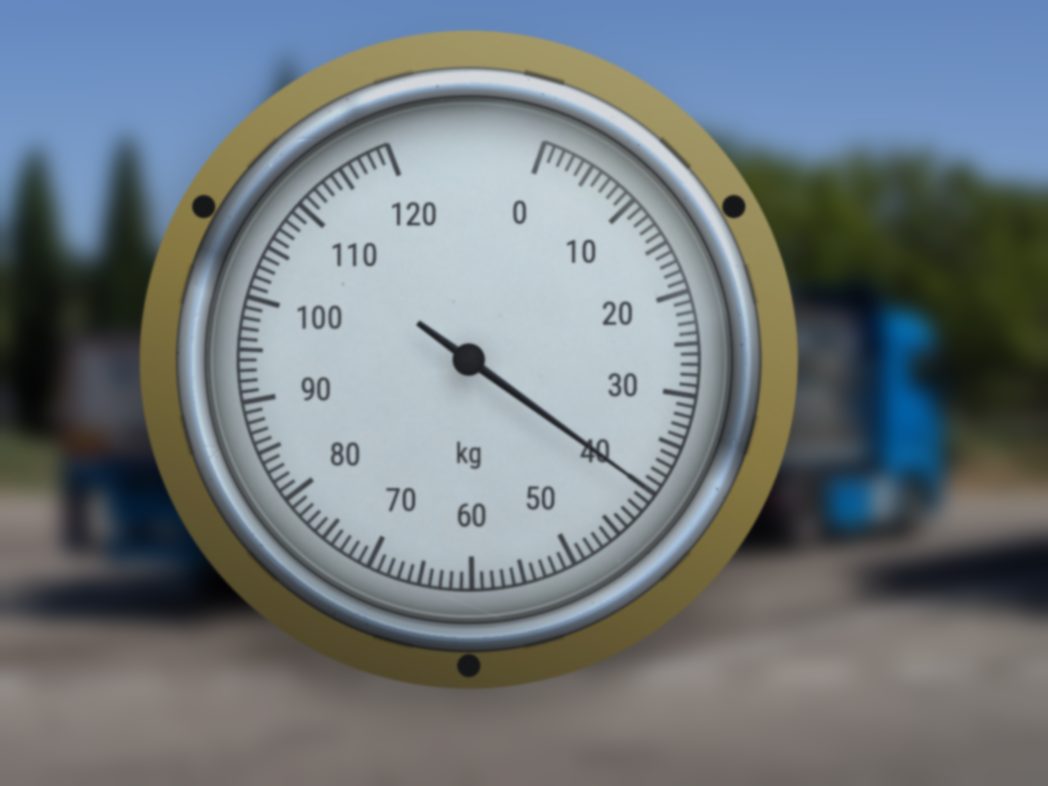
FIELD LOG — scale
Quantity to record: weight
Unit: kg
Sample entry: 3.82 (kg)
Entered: 40 (kg)
